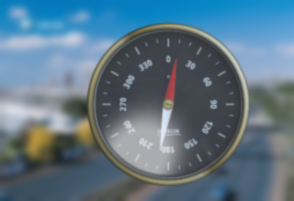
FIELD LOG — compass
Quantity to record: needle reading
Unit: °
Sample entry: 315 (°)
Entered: 10 (°)
